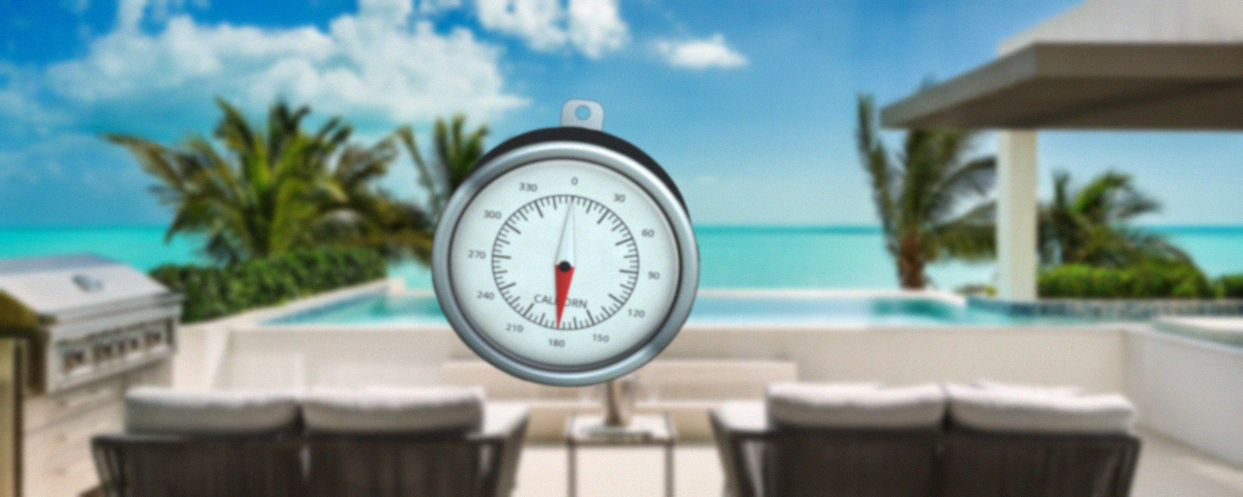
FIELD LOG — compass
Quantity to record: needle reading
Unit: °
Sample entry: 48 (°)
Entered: 180 (°)
